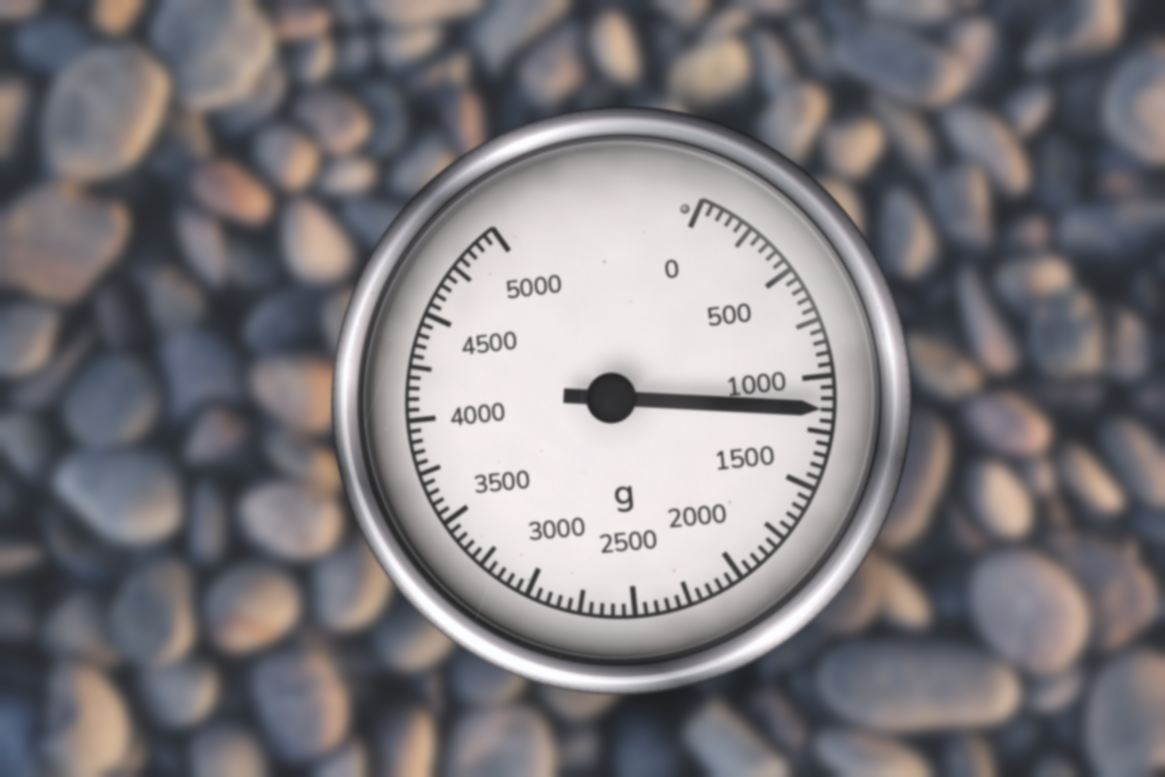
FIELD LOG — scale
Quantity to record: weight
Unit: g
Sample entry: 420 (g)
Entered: 1150 (g)
